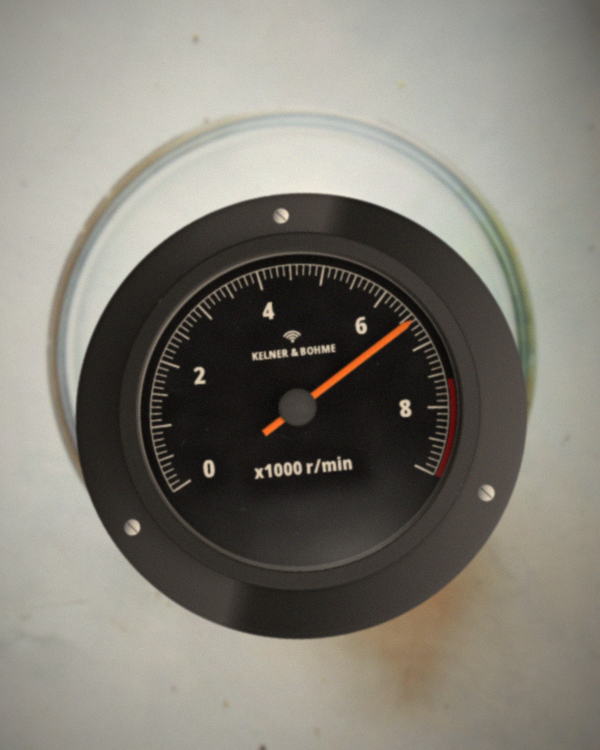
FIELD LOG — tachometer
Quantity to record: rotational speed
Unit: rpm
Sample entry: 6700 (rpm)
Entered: 6600 (rpm)
